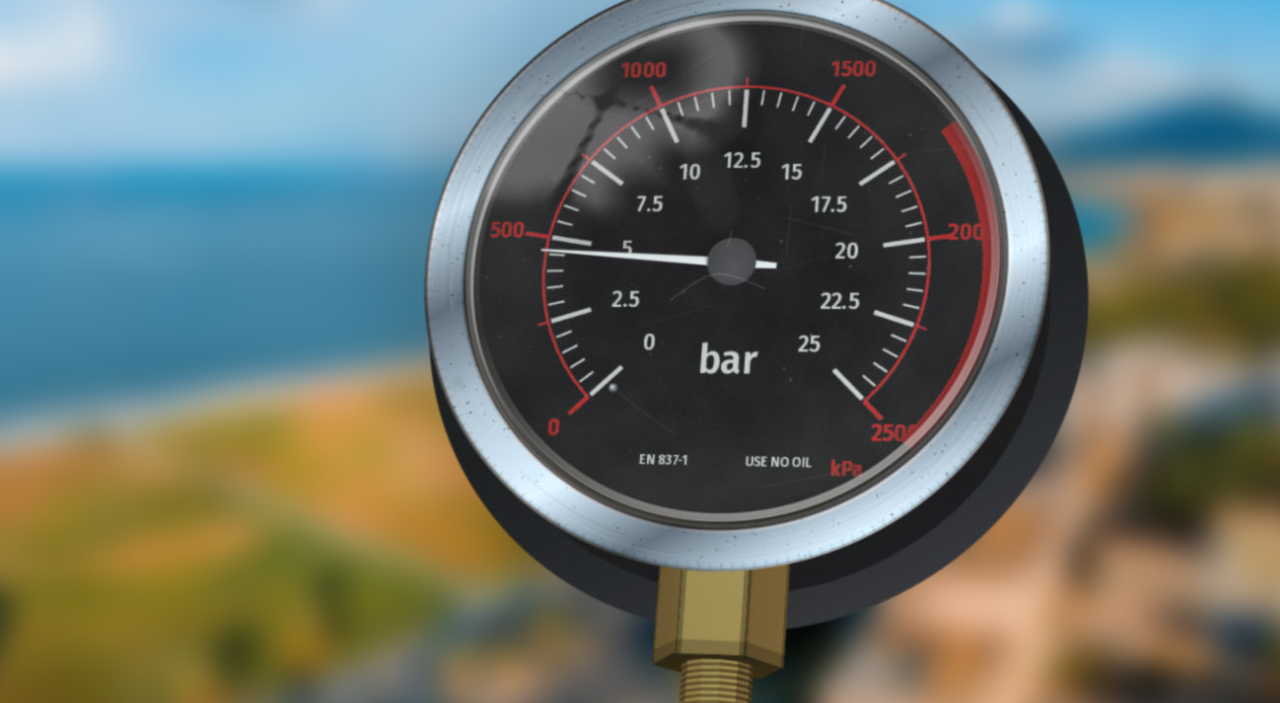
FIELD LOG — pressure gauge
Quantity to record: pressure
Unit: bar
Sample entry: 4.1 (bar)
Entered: 4.5 (bar)
